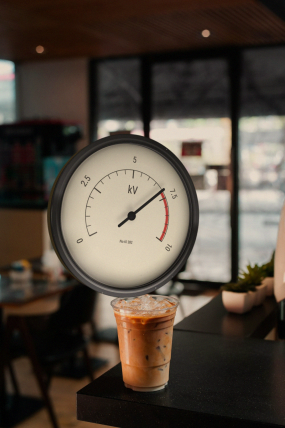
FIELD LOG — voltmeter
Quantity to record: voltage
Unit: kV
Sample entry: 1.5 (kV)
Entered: 7 (kV)
